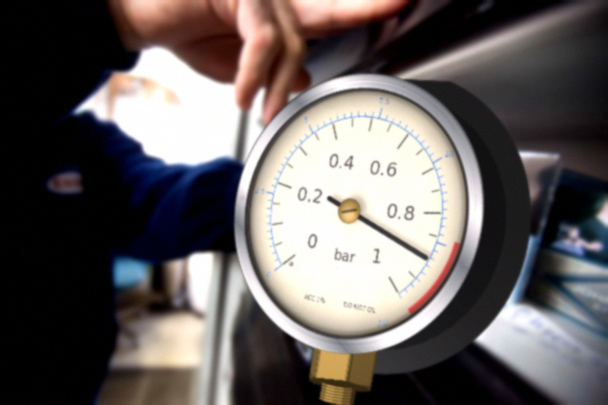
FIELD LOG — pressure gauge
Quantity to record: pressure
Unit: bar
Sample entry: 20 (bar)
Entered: 0.9 (bar)
